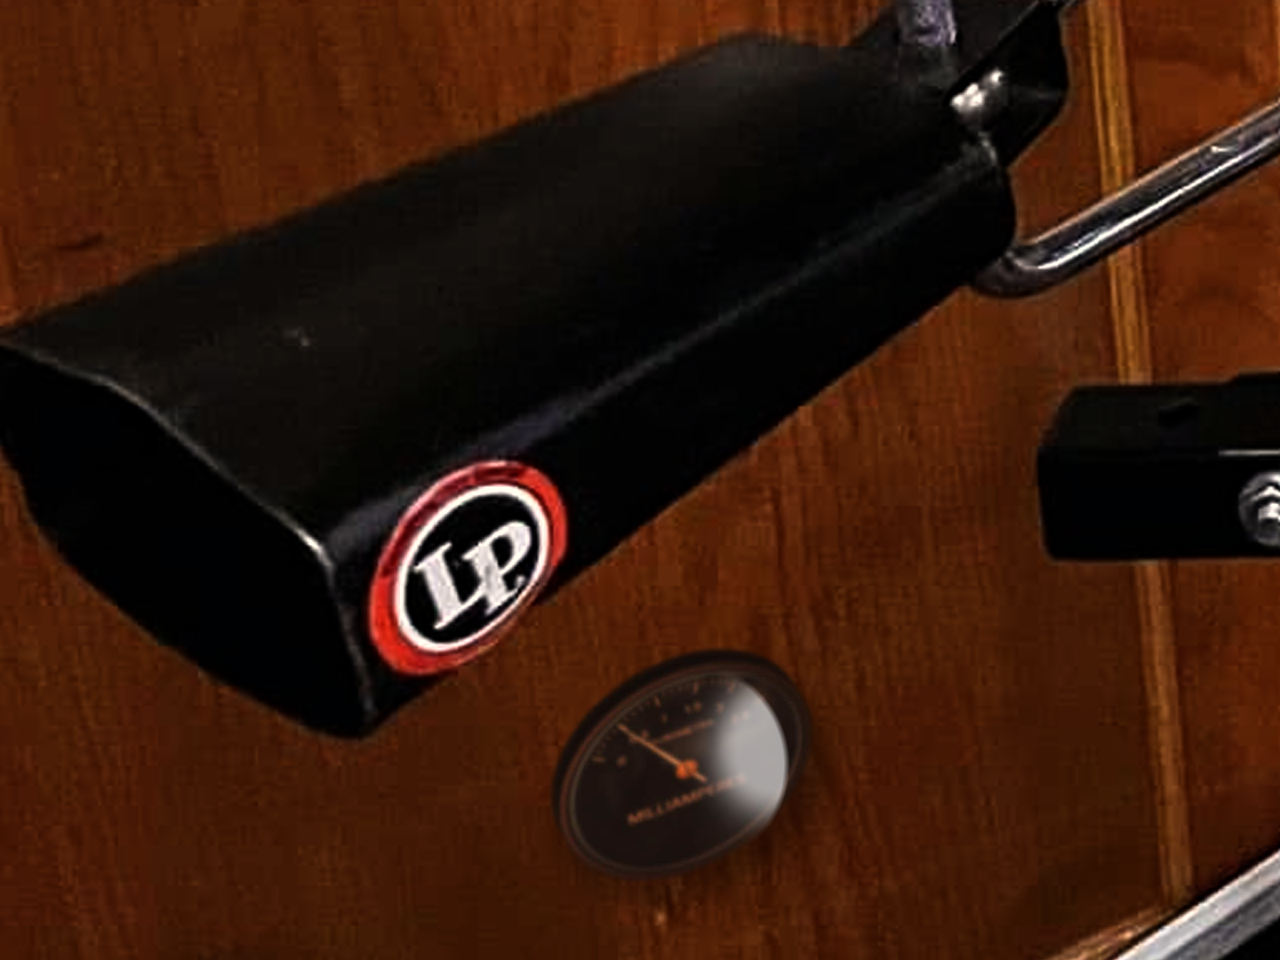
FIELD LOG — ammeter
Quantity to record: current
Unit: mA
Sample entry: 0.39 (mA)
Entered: 0.5 (mA)
